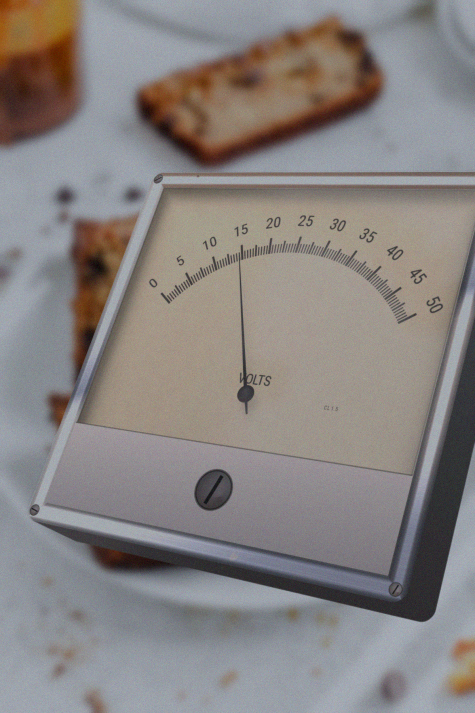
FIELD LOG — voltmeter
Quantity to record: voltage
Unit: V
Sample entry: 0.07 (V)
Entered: 15 (V)
